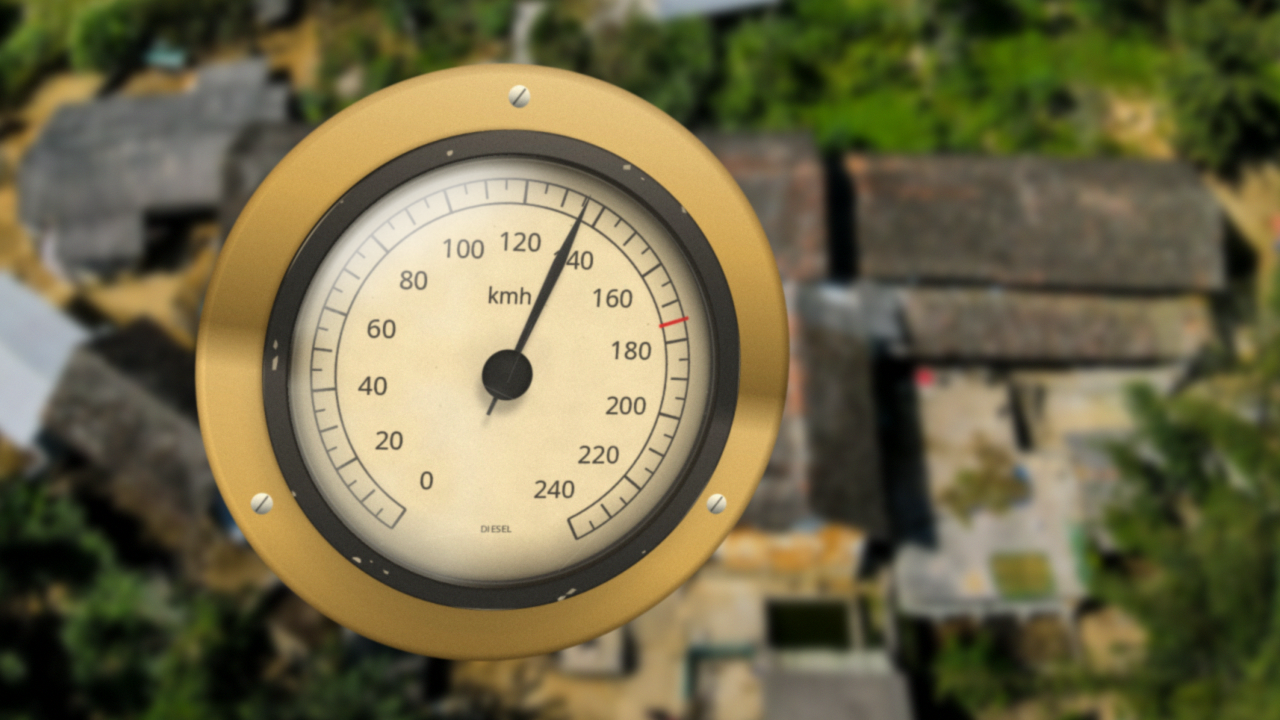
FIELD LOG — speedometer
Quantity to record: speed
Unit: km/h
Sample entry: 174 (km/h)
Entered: 135 (km/h)
